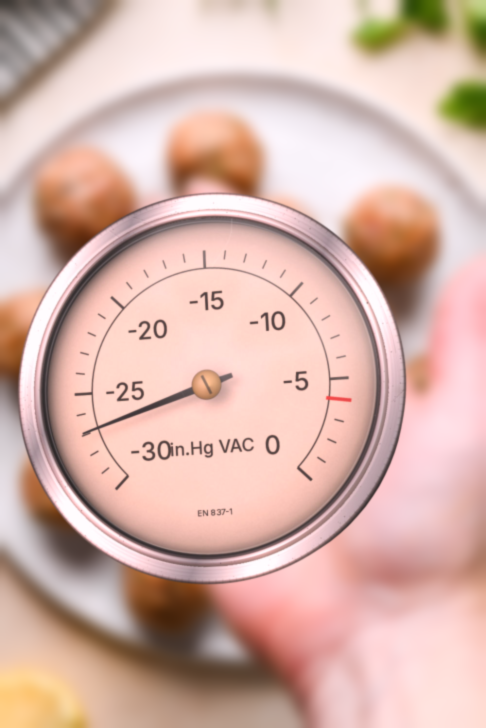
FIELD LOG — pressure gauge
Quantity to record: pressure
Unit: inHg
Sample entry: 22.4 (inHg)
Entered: -27 (inHg)
